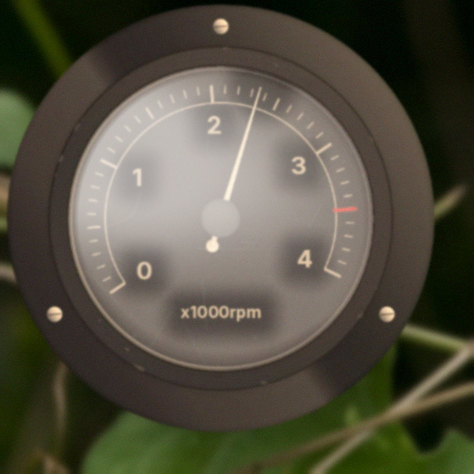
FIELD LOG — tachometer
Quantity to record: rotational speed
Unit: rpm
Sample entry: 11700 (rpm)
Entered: 2350 (rpm)
